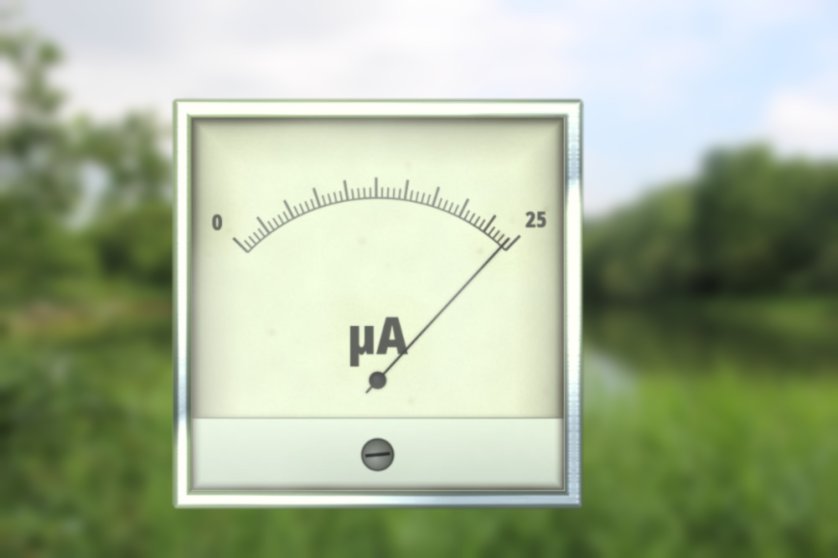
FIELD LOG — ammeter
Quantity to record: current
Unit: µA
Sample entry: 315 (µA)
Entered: 24.5 (µA)
